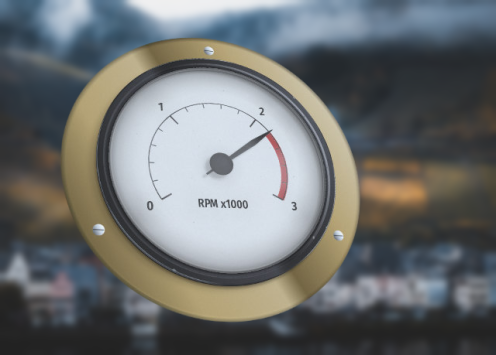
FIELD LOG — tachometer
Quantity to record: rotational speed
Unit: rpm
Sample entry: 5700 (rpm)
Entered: 2200 (rpm)
